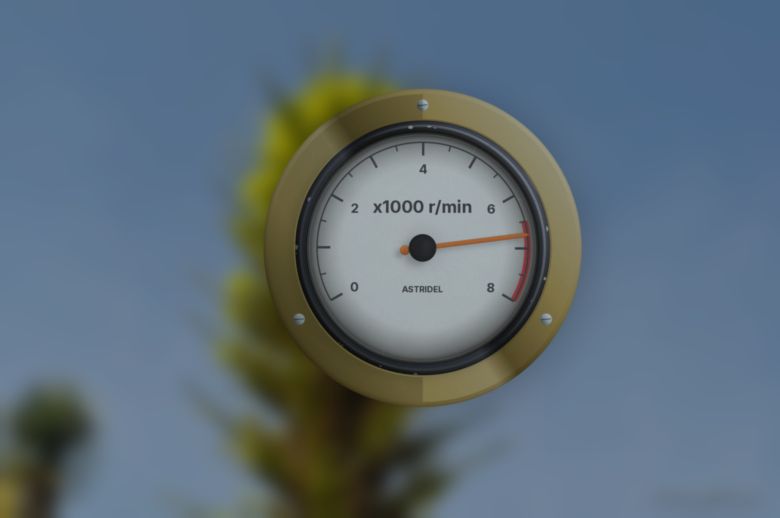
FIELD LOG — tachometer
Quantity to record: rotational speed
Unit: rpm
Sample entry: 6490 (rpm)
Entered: 6750 (rpm)
